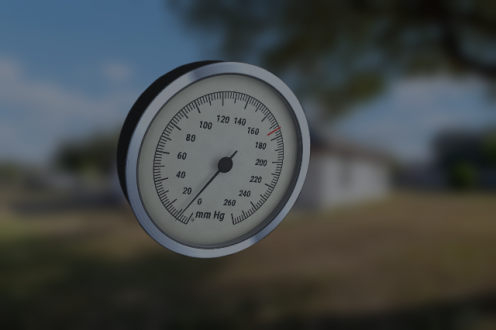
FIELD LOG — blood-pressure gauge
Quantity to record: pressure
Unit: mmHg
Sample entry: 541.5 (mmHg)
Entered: 10 (mmHg)
